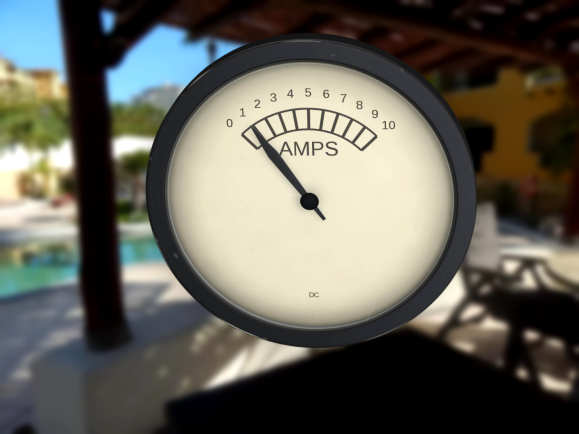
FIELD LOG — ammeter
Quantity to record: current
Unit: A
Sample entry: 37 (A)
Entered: 1 (A)
